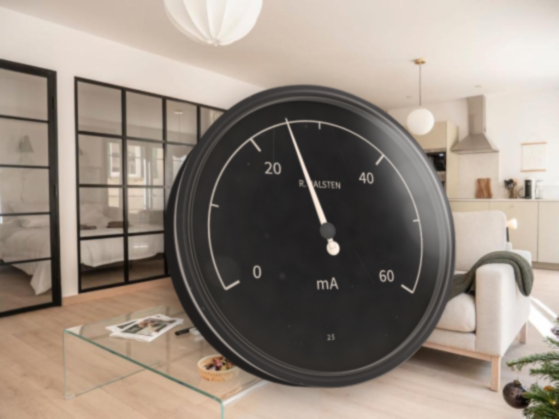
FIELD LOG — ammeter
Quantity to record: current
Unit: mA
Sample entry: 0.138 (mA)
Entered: 25 (mA)
